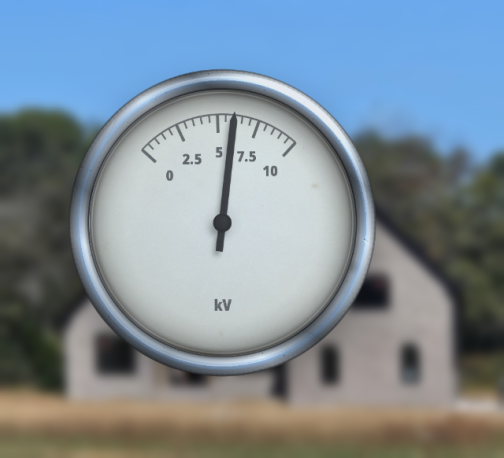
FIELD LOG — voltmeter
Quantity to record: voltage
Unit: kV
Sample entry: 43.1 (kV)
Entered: 6 (kV)
